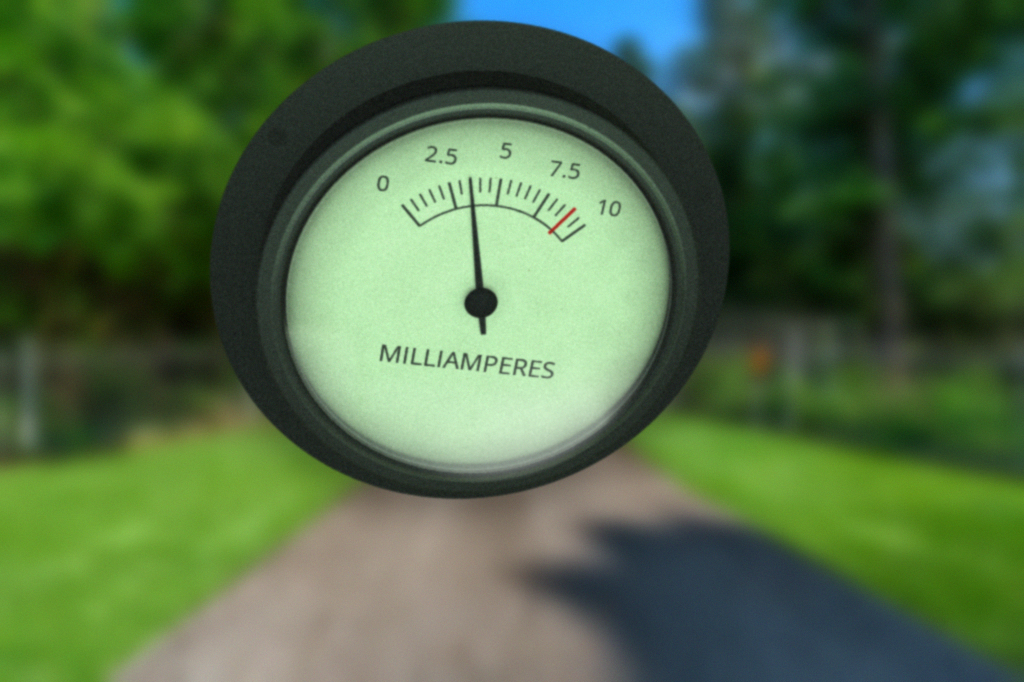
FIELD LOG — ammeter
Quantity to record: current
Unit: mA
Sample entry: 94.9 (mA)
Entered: 3.5 (mA)
